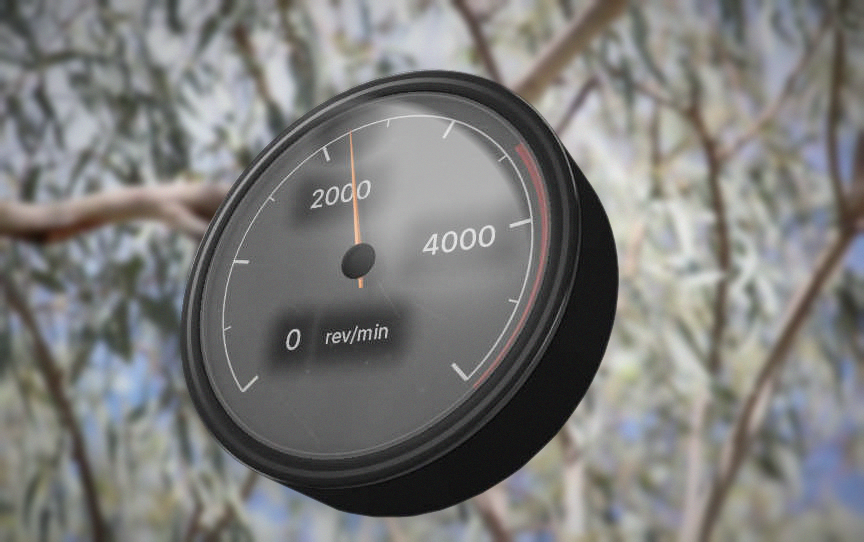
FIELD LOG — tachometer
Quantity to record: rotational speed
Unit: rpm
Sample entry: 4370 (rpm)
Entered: 2250 (rpm)
